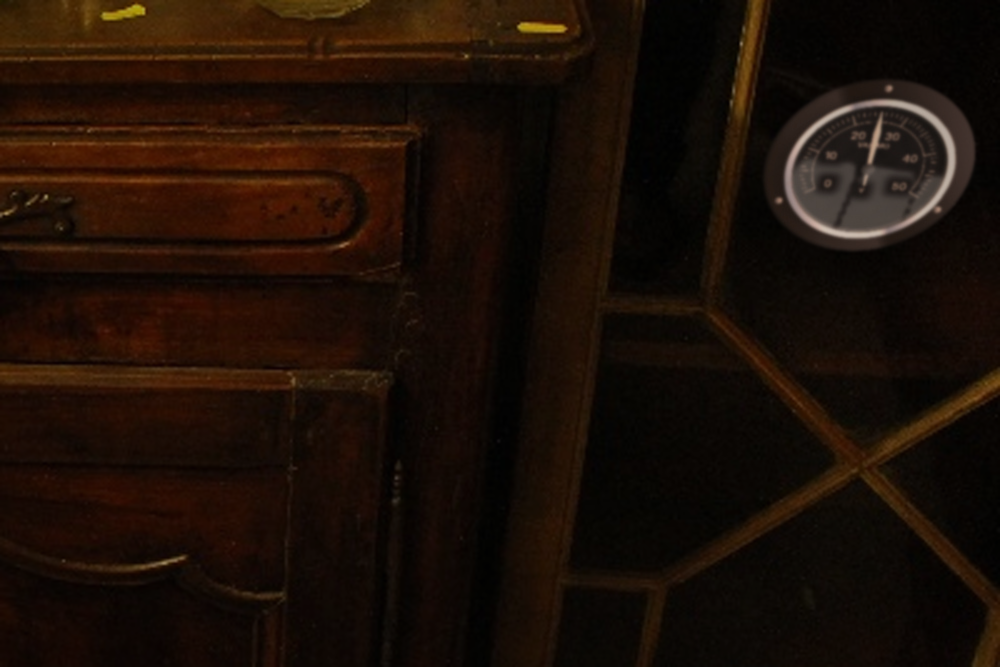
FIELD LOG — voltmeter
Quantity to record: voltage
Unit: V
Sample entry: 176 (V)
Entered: 25 (V)
